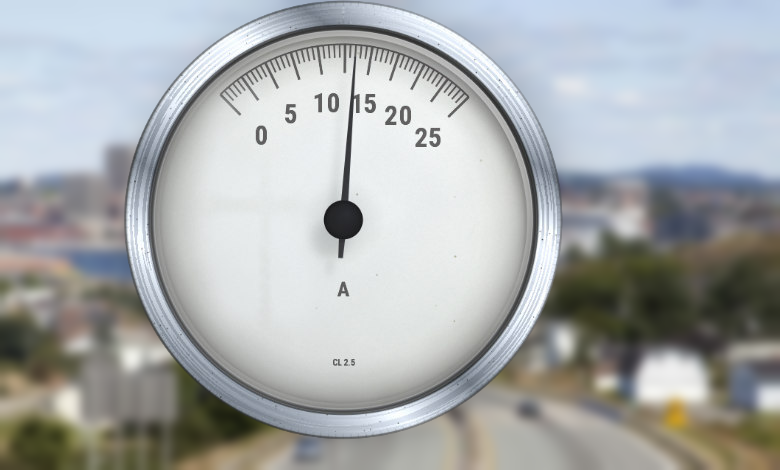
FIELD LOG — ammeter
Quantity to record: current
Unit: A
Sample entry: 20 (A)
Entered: 13.5 (A)
